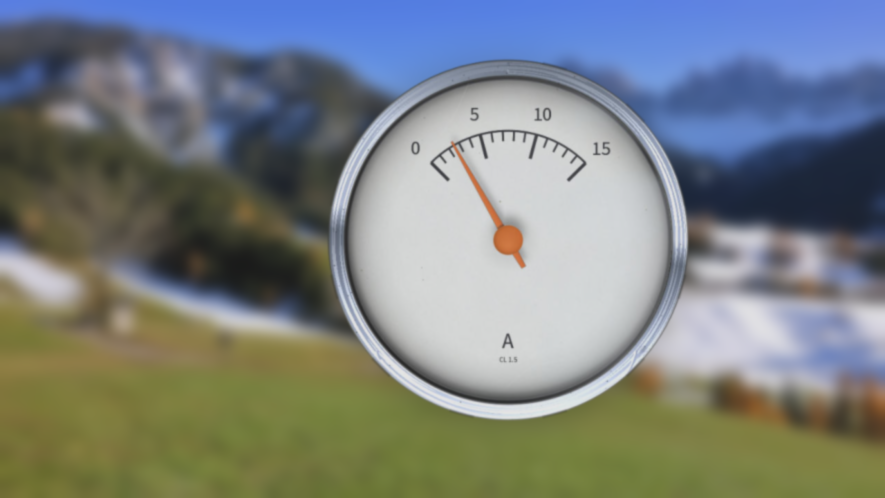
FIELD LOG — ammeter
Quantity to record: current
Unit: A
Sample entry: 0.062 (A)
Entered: 2.5 (A)
